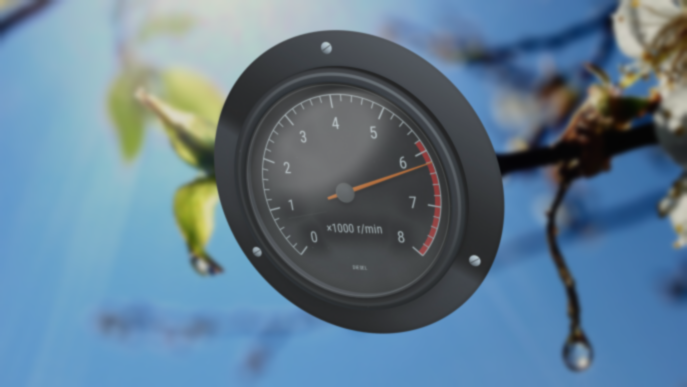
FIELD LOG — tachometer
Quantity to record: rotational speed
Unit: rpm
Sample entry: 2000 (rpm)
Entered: 6200 (rpm)
